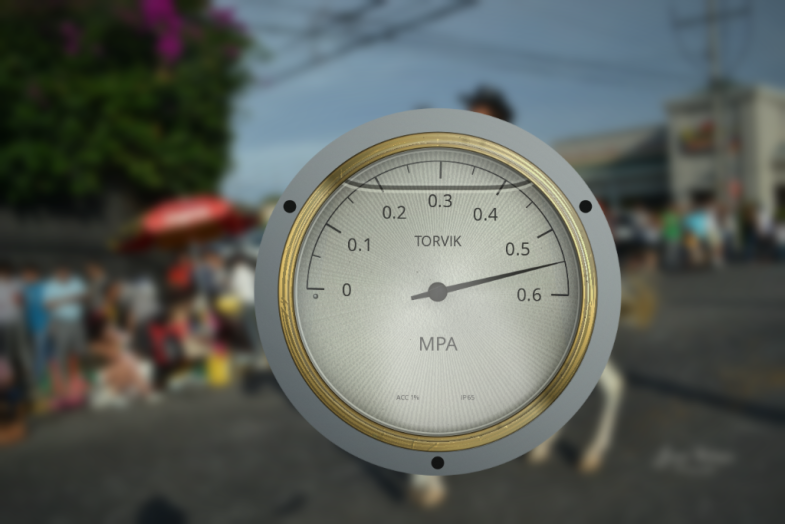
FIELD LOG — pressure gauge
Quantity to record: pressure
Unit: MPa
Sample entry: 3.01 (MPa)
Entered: 0.55 (MPa)
